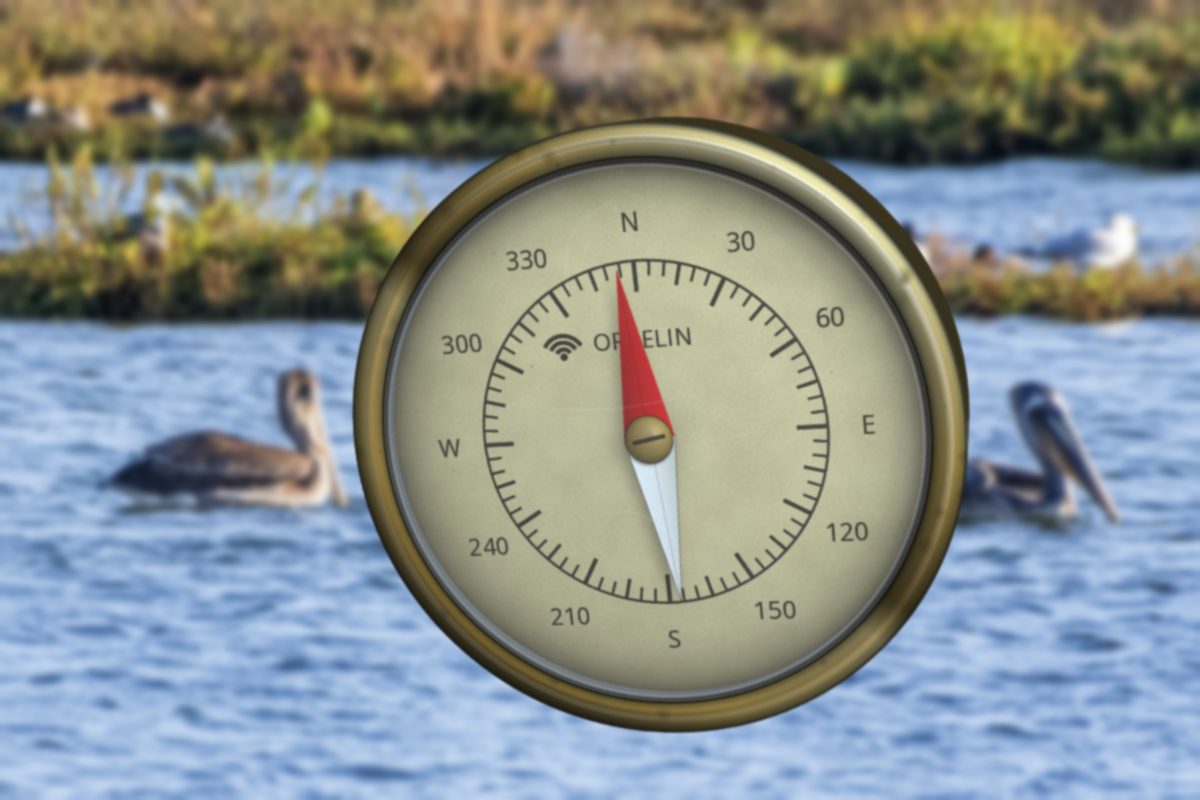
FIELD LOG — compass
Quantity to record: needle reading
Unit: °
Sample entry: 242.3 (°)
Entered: 355 (°)
